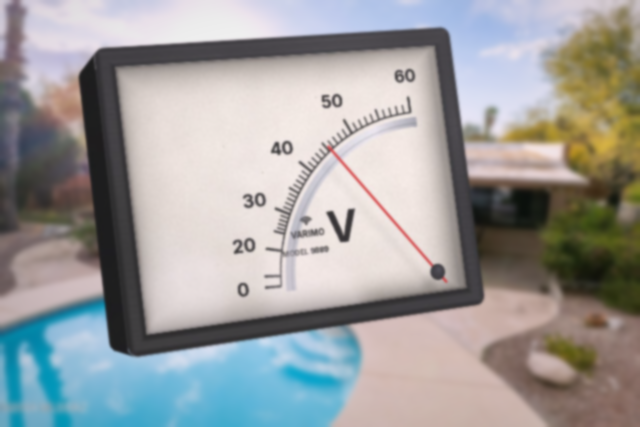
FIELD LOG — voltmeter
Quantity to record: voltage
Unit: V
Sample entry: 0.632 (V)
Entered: 45 (V)
